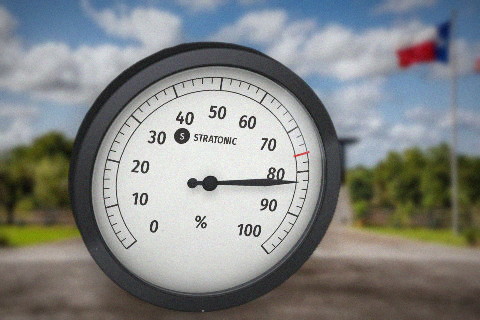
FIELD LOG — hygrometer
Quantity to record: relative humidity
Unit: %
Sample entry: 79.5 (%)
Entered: 82 (%)
